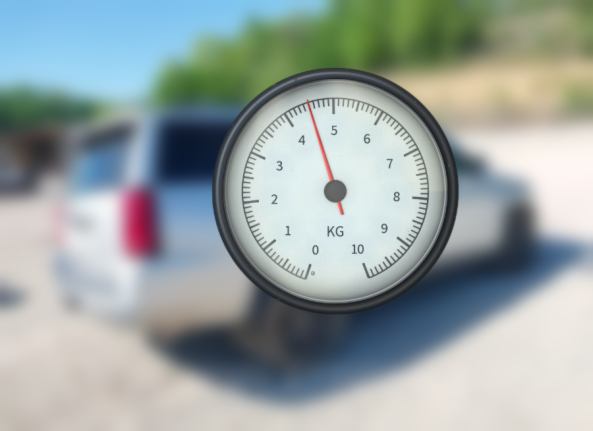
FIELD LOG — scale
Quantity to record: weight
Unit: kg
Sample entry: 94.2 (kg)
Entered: 4.5 (kg)
